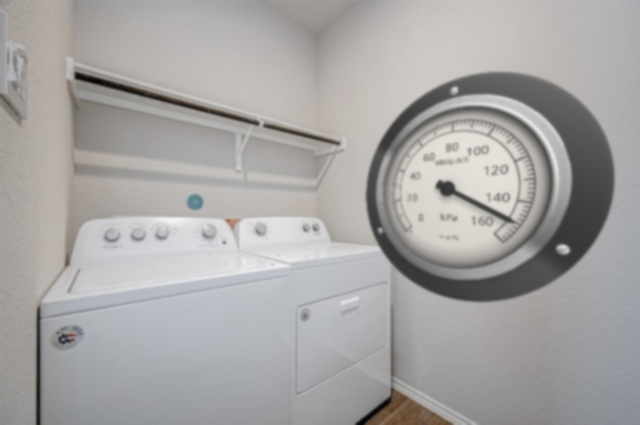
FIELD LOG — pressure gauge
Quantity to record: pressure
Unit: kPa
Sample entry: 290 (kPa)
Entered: 150 (kPa)
